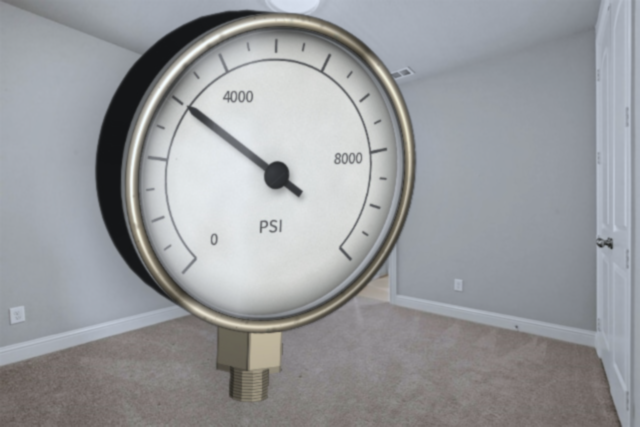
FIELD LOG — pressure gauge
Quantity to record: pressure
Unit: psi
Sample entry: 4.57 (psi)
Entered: 3000 (psi)
